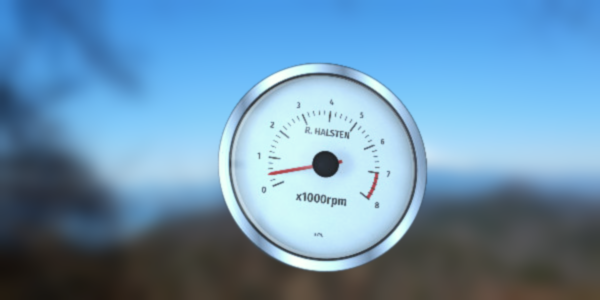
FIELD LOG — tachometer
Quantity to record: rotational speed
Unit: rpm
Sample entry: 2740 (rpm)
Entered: 400 (rpm)
